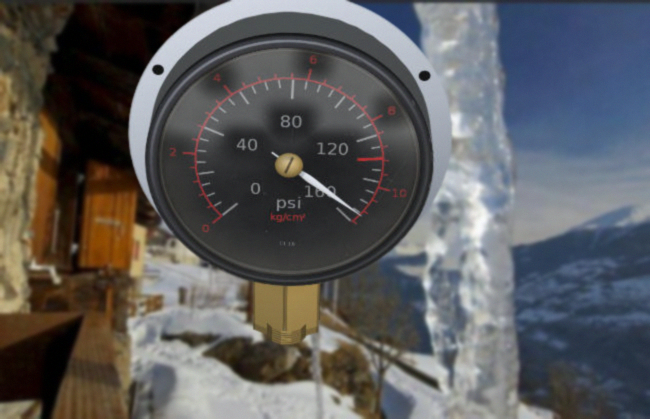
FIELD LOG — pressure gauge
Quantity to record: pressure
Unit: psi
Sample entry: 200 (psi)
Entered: 155 (psi)
